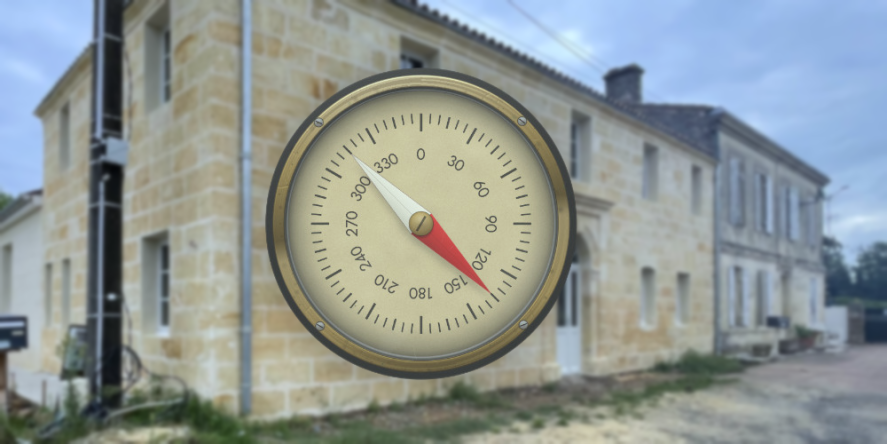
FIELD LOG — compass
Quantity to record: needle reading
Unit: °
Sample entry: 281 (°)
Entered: 135 (°)
